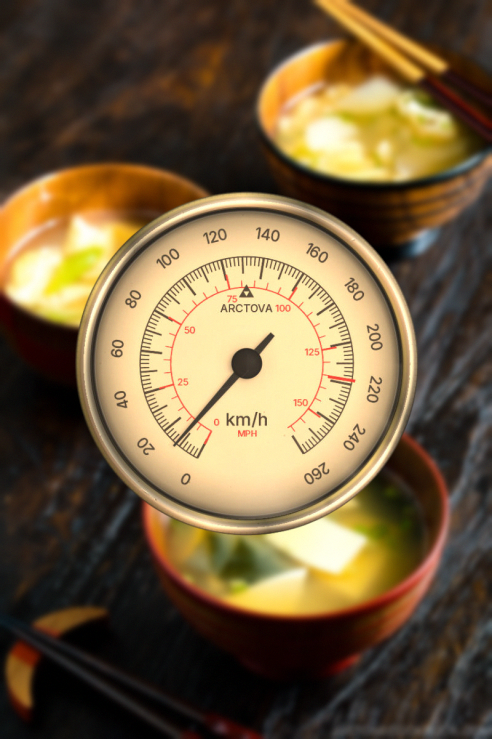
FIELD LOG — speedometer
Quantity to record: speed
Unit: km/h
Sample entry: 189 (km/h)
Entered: 12 (km/h)
